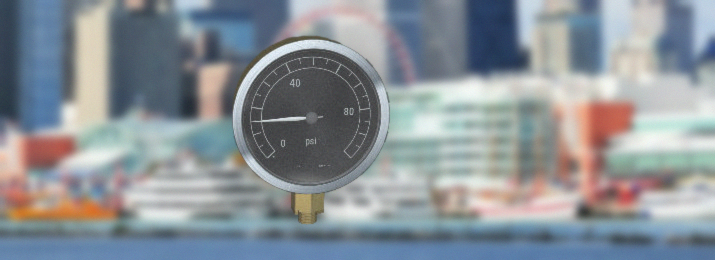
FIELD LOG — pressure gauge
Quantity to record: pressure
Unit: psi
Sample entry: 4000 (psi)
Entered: 15 (psi)
